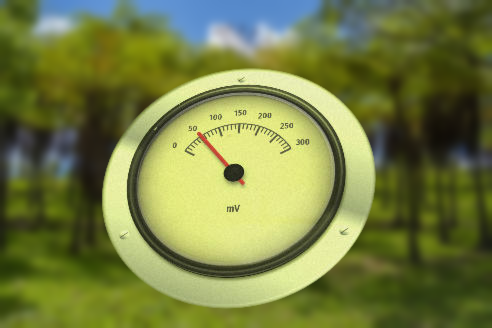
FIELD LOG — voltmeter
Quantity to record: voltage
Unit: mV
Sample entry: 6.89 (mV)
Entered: 50 (mV)
